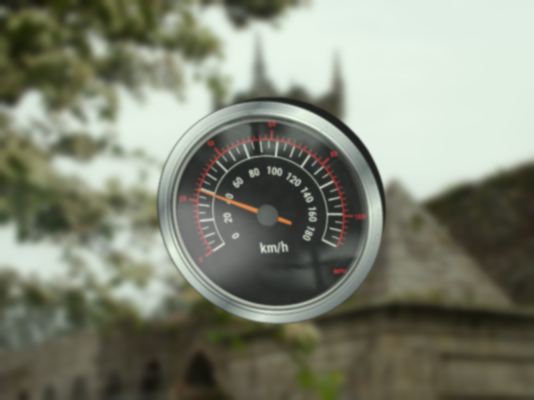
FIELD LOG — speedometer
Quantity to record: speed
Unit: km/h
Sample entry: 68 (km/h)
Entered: 40 (km/h)
